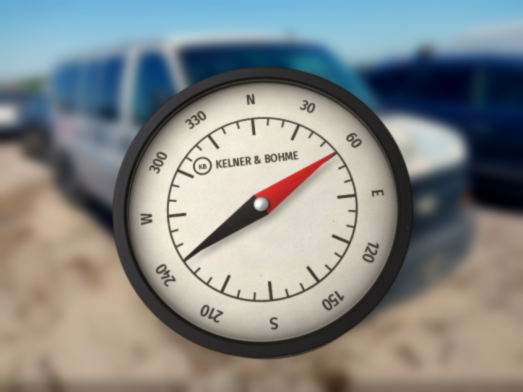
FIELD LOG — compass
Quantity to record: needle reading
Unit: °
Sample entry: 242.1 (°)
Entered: 60 (°)
